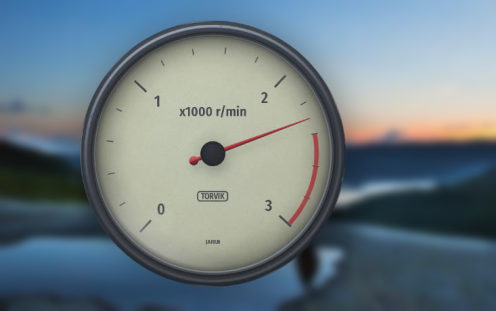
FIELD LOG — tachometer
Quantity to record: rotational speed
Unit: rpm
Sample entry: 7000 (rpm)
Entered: 2300 (rpm)
